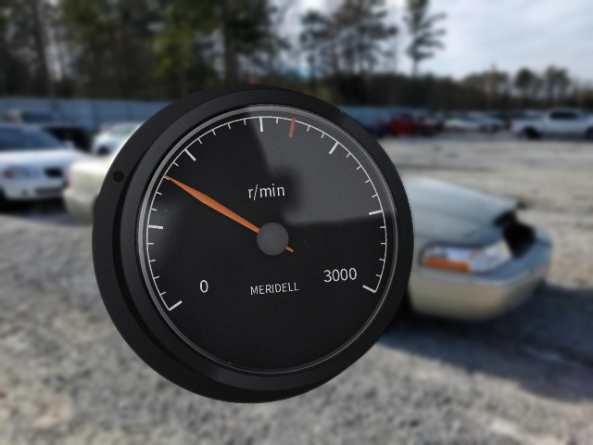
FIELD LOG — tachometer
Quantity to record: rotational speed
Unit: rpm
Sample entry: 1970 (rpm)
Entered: 800 (rpm)
